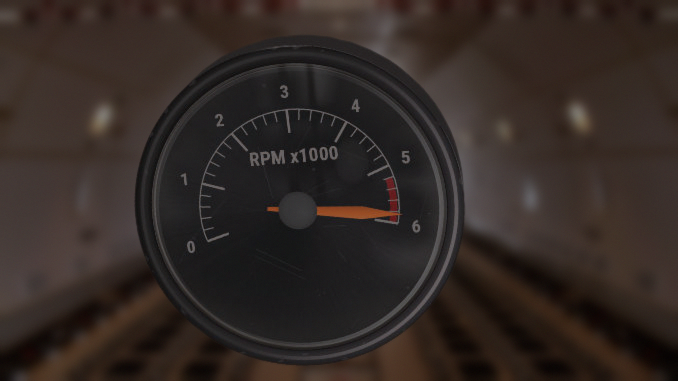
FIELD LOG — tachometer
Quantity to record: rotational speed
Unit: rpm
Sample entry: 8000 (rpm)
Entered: 5800 (rpm)
